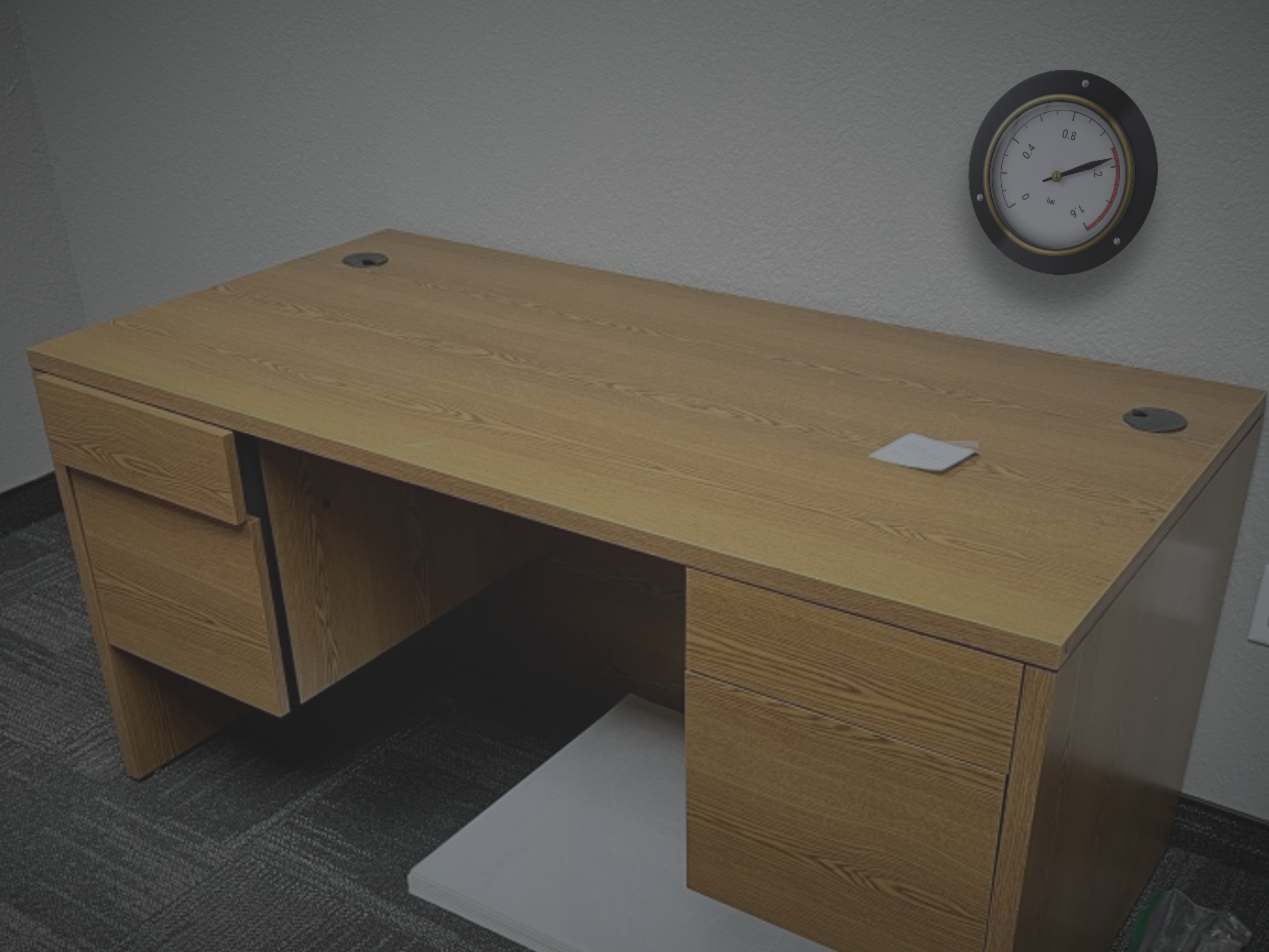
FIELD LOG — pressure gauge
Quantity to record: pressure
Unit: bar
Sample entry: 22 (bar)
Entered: 1.15 (bar)
